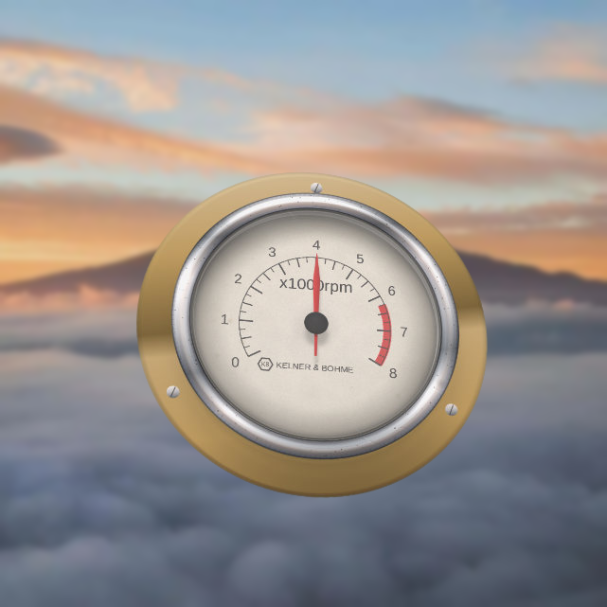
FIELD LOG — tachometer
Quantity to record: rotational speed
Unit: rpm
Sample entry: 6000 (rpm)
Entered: 4000 (rpm)
